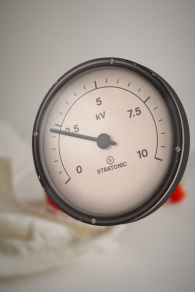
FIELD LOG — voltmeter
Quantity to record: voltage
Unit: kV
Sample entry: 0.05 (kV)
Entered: 2.25 (kV)
